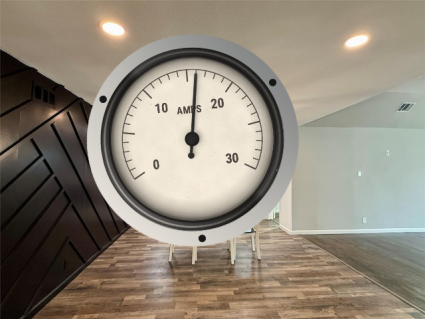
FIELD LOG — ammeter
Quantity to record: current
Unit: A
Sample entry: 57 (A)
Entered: 16 (A)
